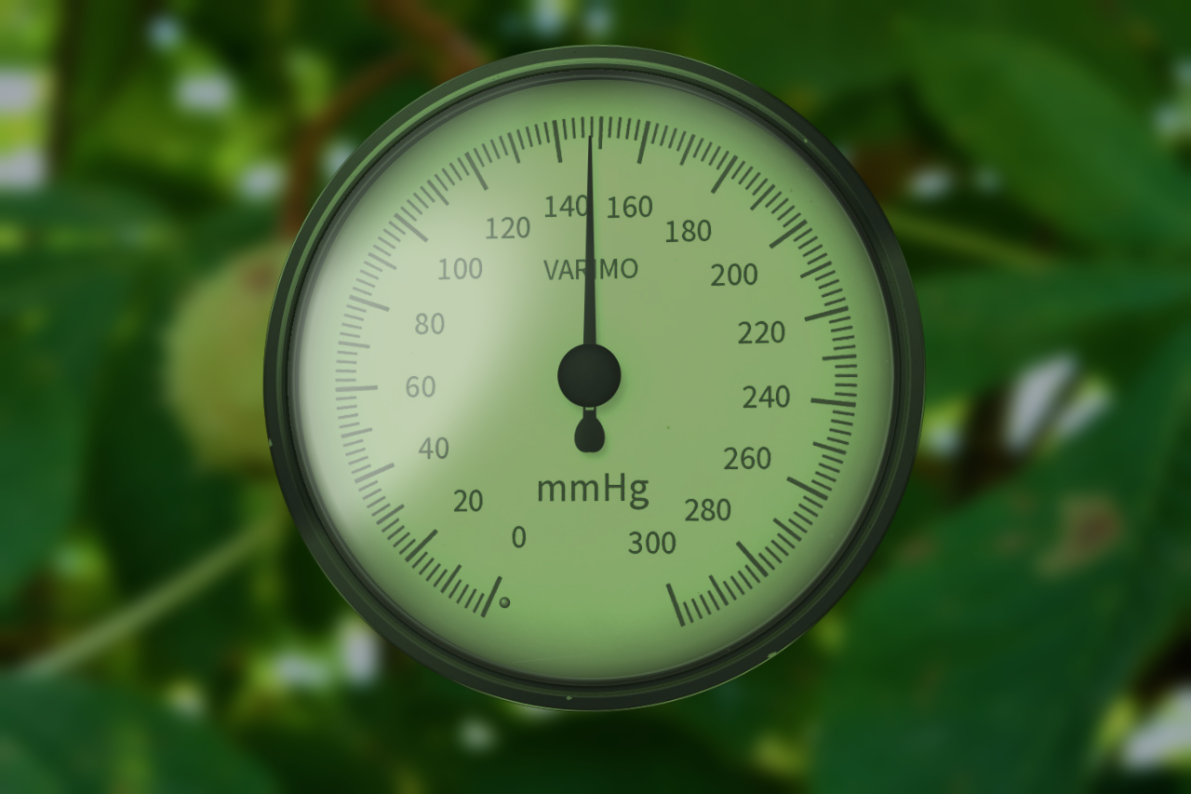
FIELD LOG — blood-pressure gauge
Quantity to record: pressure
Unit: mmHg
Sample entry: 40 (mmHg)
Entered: 148 (mmHg)
